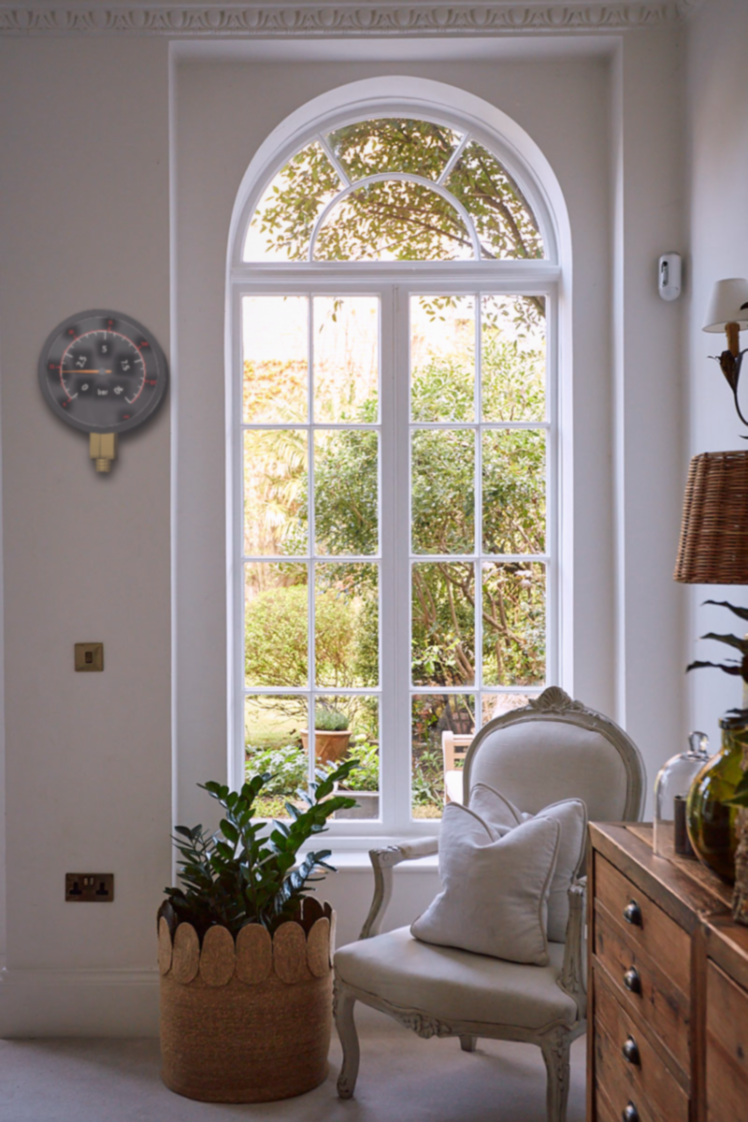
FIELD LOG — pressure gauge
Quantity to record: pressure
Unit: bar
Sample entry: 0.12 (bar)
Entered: 1.5 (bar)
